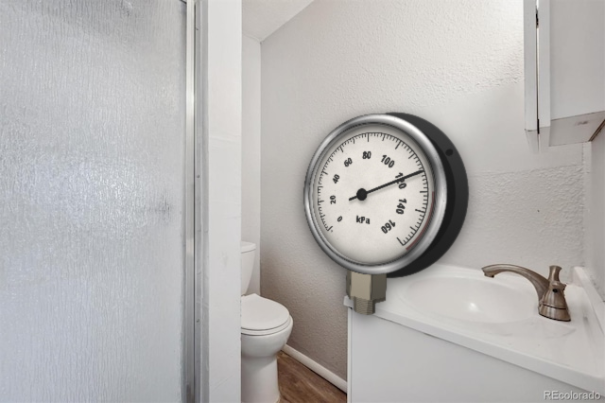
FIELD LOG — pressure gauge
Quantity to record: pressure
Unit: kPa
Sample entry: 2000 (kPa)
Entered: 120 (kPa)
